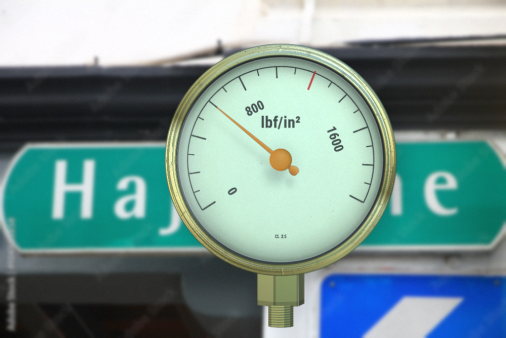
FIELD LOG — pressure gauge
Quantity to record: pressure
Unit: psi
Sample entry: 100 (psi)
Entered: 600 (psi)
